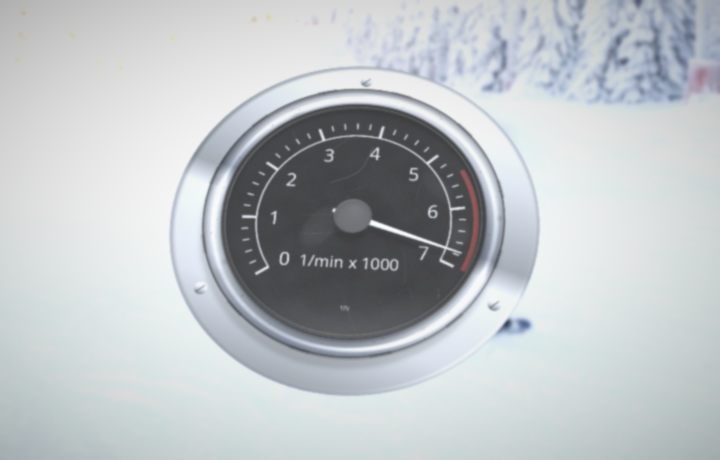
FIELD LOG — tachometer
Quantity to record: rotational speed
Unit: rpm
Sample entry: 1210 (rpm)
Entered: 6800 (rpm)
